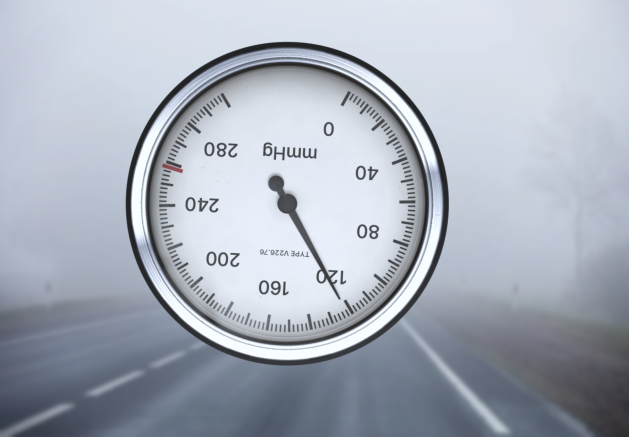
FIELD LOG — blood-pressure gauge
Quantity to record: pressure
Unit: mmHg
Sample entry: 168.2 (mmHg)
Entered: 122 (mmHg)
